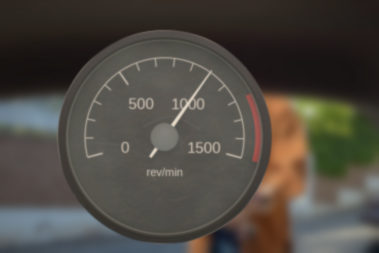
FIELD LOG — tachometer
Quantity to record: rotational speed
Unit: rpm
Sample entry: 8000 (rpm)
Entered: 1000 (rpm)
